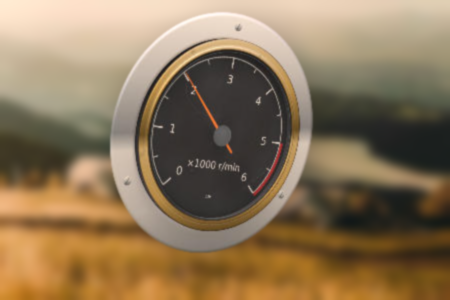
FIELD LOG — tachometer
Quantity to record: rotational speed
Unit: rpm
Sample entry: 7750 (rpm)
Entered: 2000 (rpm)
